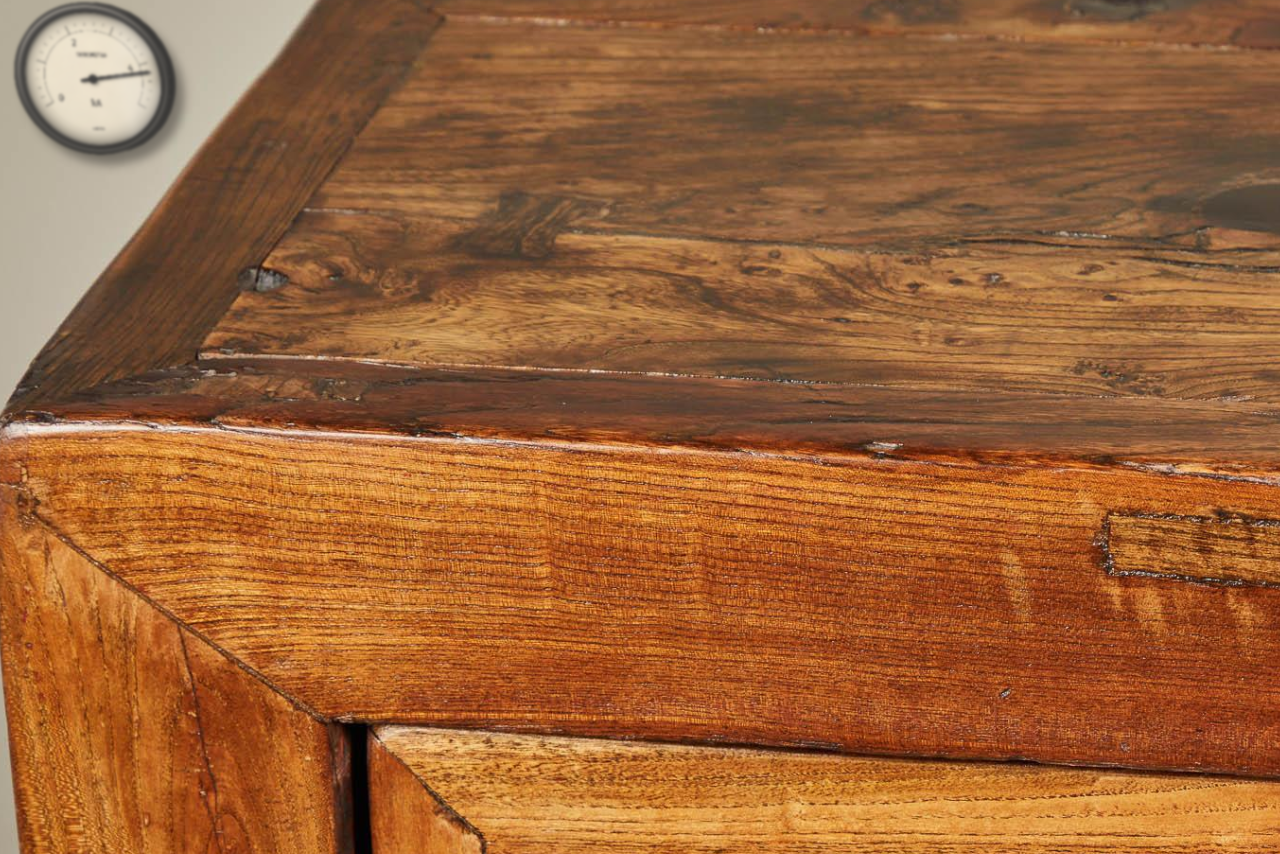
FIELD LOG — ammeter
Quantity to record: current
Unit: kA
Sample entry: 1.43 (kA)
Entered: 4.2 (kA)
